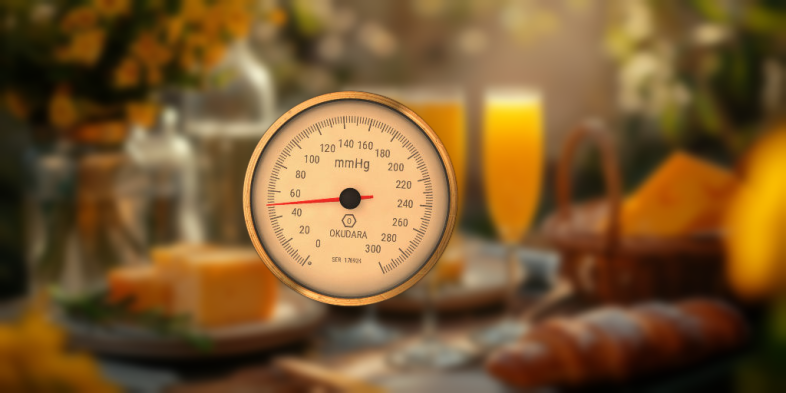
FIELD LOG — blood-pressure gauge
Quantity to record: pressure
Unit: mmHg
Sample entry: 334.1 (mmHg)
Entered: 50 (mmHg)
